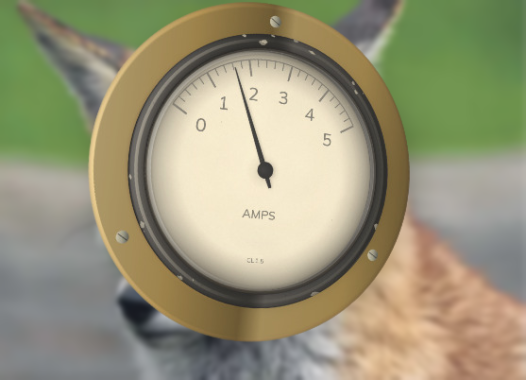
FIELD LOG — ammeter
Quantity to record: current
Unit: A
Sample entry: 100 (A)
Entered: 1.6 (A)
